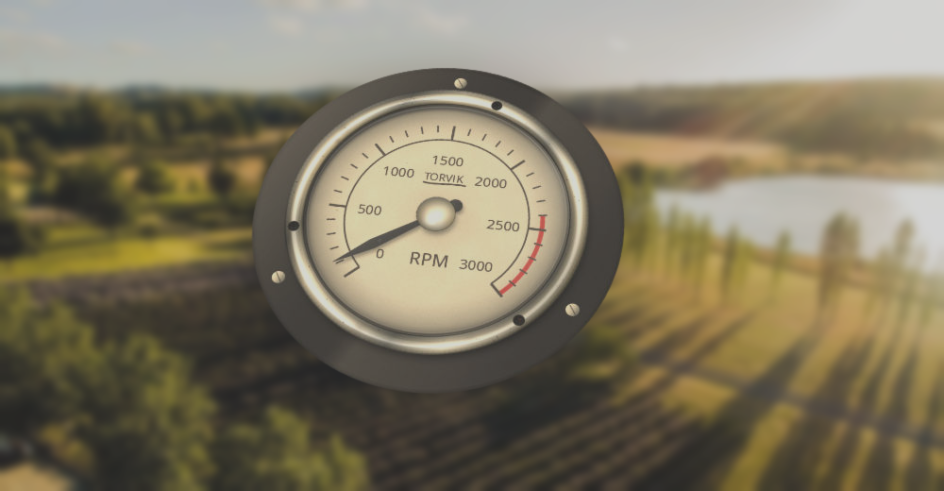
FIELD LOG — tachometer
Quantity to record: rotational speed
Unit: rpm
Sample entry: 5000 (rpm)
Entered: 100 (rpm)
